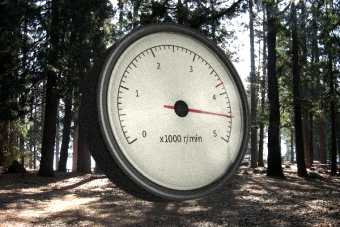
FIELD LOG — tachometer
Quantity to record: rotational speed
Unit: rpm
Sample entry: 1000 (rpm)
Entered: 4500 (rpm)
